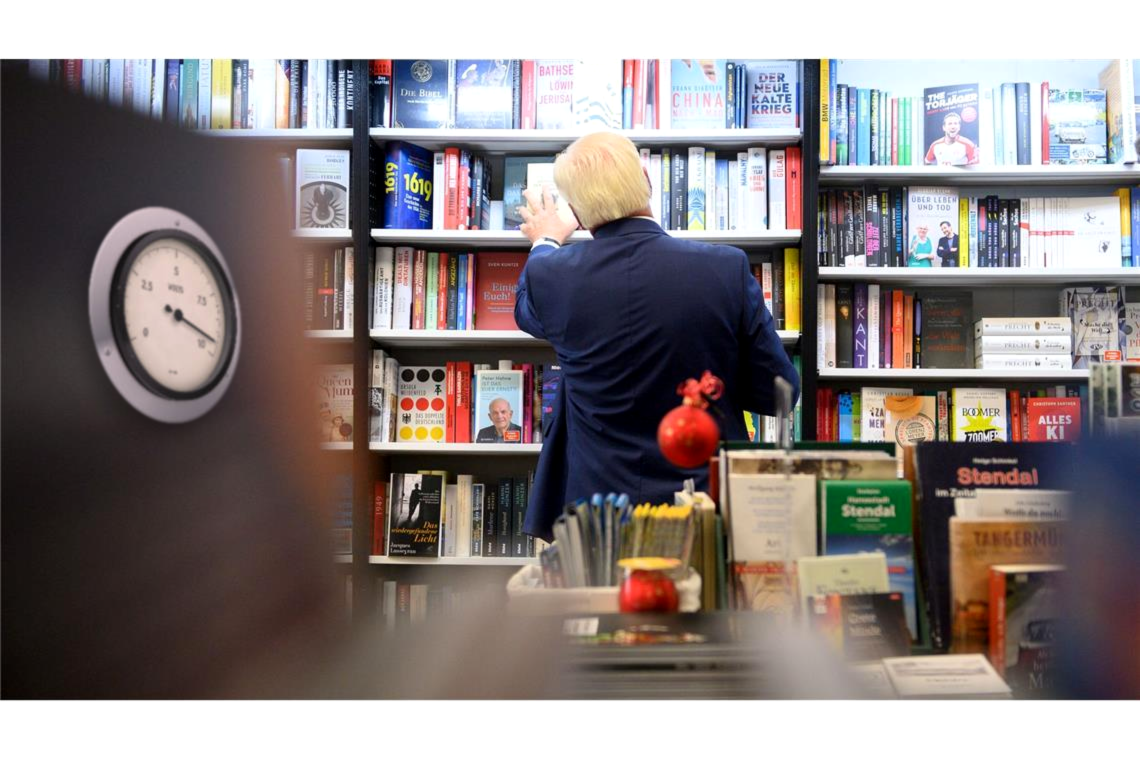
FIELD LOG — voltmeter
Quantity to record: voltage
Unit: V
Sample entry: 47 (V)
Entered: 9.5 (V)
